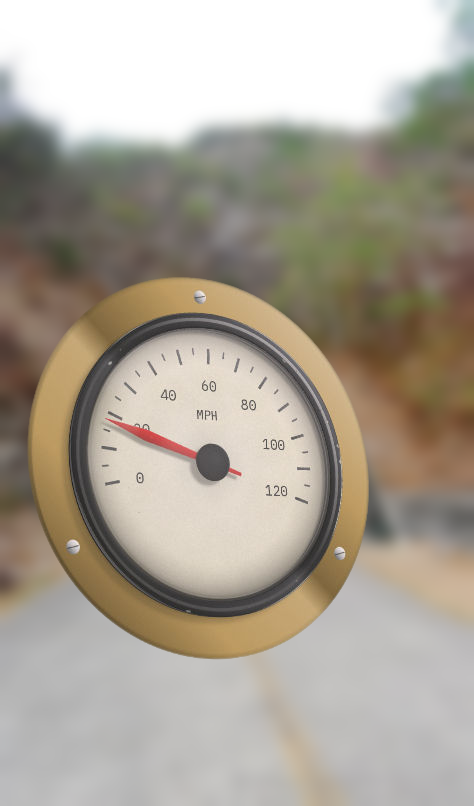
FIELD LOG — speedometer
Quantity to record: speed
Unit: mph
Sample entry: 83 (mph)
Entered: 17.5 (mph)
